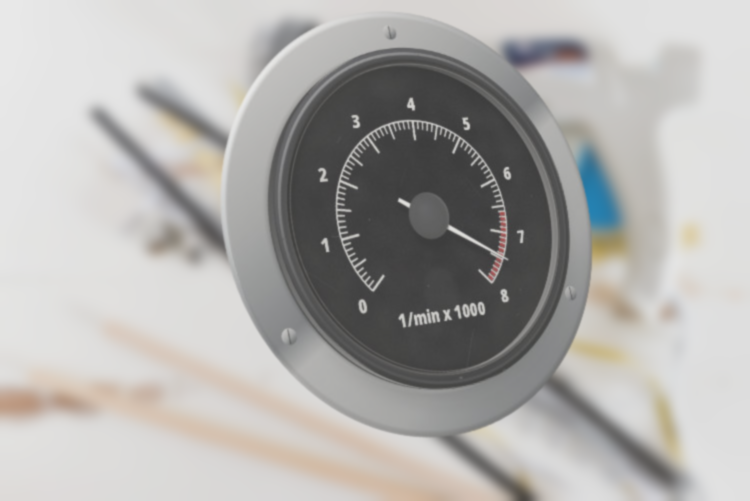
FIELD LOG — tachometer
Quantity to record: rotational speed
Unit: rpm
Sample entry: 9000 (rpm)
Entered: 7500 (rpm)
